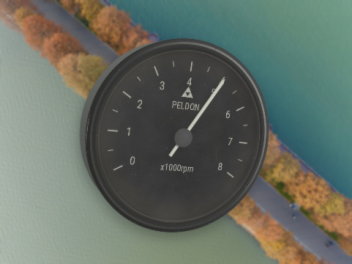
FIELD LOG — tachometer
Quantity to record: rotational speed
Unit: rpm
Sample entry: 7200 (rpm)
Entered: 5000 (rpm)
